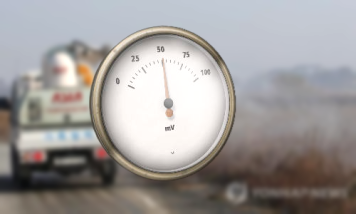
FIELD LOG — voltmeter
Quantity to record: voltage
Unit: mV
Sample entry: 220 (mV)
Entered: 50 (mV)
